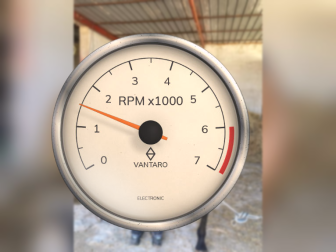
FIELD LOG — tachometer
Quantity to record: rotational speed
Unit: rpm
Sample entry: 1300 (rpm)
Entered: 1500 (rpm)
